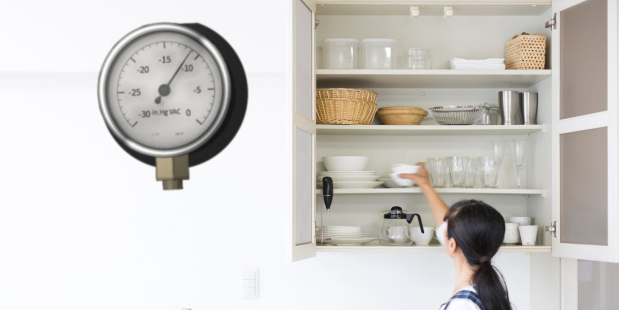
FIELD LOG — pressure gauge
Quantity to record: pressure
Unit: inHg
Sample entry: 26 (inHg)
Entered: -11 (inHg)
